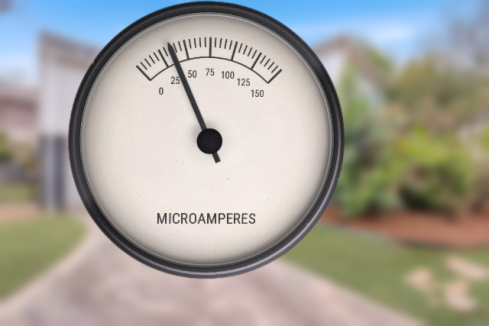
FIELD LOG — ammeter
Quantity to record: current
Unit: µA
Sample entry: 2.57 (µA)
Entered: 35 (µA)
